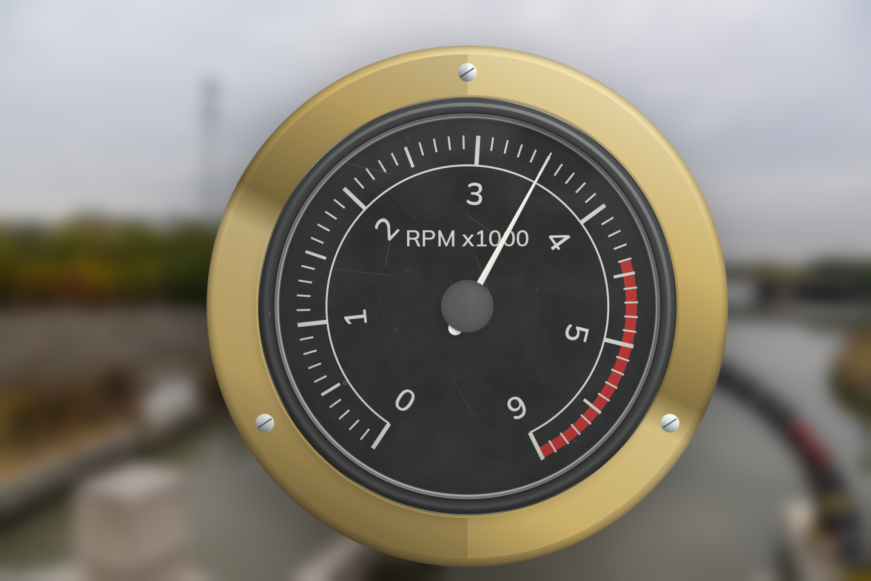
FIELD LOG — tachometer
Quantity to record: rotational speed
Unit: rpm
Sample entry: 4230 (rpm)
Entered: 3500 (rpm)
